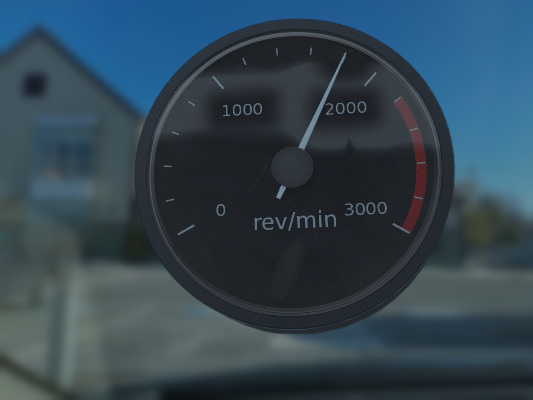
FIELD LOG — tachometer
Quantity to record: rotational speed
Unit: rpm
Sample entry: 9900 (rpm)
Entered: 1800 (rpm)
